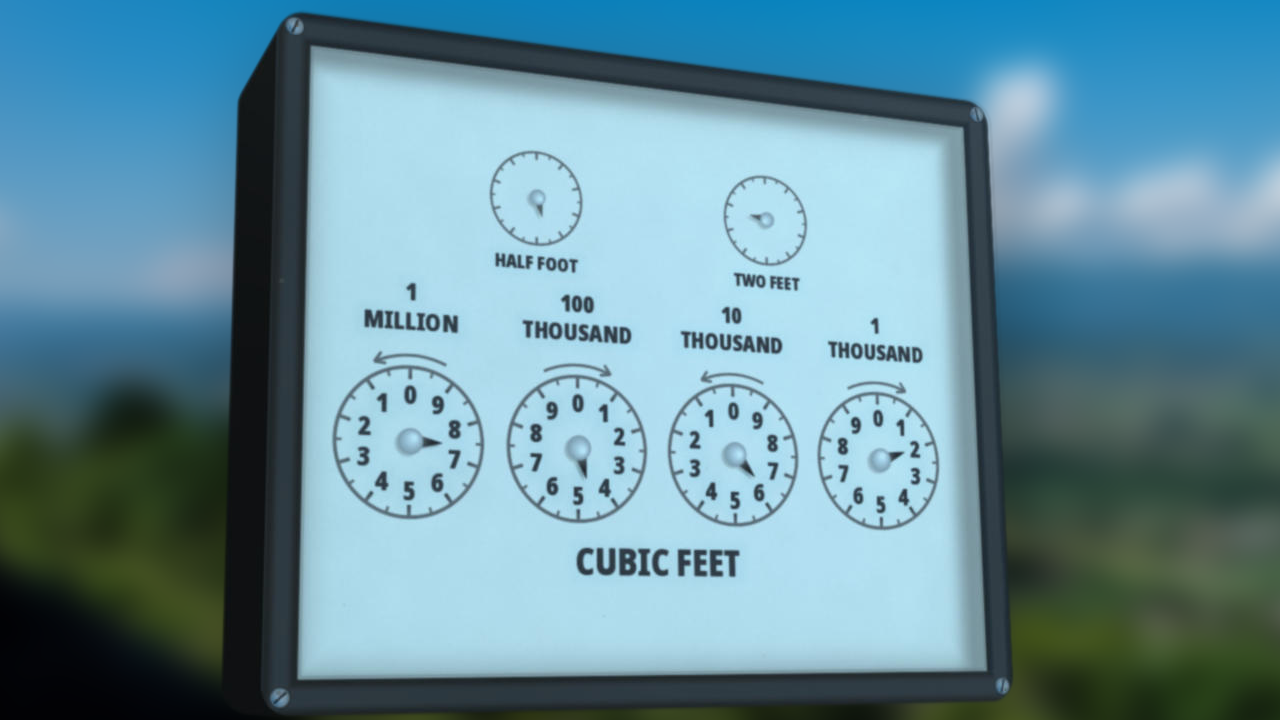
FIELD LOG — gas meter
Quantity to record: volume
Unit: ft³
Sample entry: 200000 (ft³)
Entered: 746200 (ft³)
